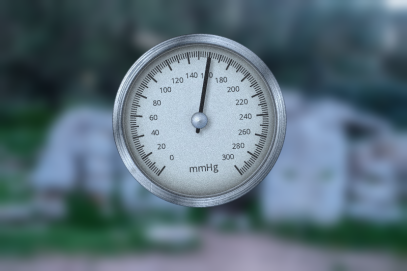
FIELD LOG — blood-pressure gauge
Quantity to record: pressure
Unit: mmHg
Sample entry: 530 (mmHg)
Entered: 160 (mmHg)
